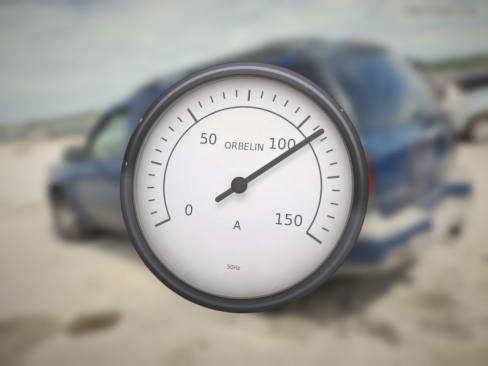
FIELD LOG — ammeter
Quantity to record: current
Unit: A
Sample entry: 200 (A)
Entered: 107.5 (A)
